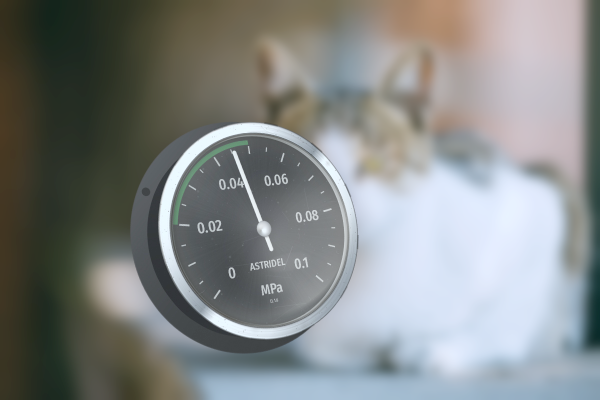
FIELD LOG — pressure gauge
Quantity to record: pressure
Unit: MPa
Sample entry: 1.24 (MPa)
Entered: 0.045 (MPa)
